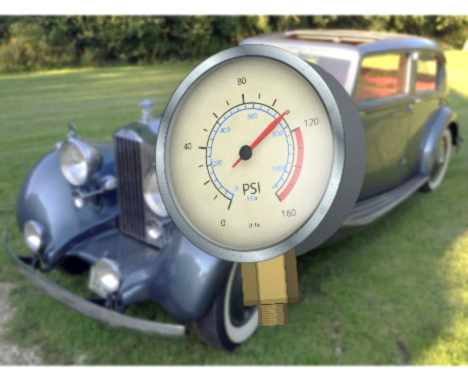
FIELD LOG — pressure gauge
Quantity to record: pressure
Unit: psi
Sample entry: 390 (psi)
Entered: 110 (psi)
